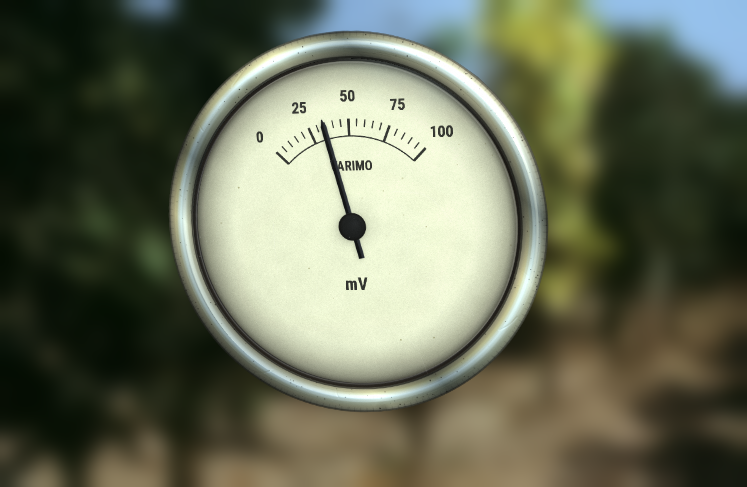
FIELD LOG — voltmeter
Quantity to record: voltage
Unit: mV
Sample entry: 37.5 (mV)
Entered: 35 (mV)
